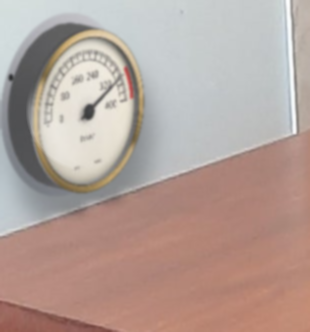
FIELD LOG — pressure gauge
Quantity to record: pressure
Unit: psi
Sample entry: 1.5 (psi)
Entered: 340 (psi)
